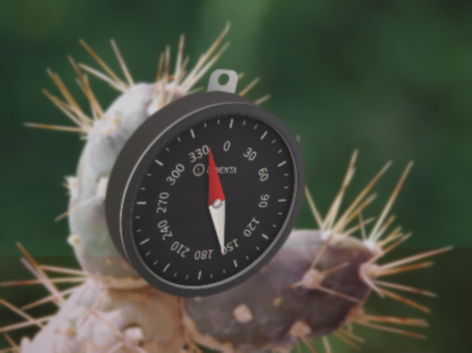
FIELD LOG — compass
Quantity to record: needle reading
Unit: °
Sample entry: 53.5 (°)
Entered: 340 (°)
